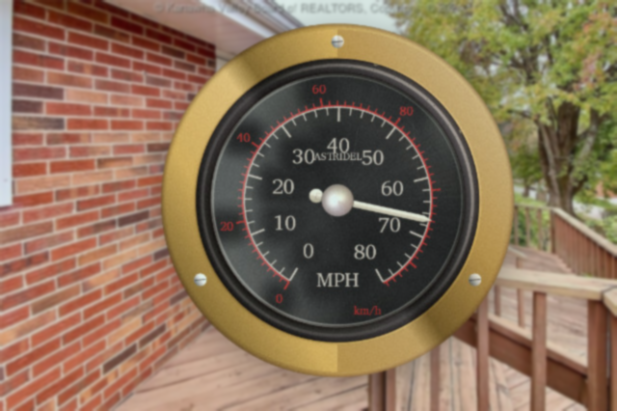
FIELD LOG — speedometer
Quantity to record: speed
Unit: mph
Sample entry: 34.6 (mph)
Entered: 67 (mph)
